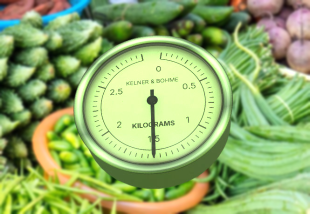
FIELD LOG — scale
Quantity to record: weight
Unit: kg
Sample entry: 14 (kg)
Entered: 1.5 (kg)
